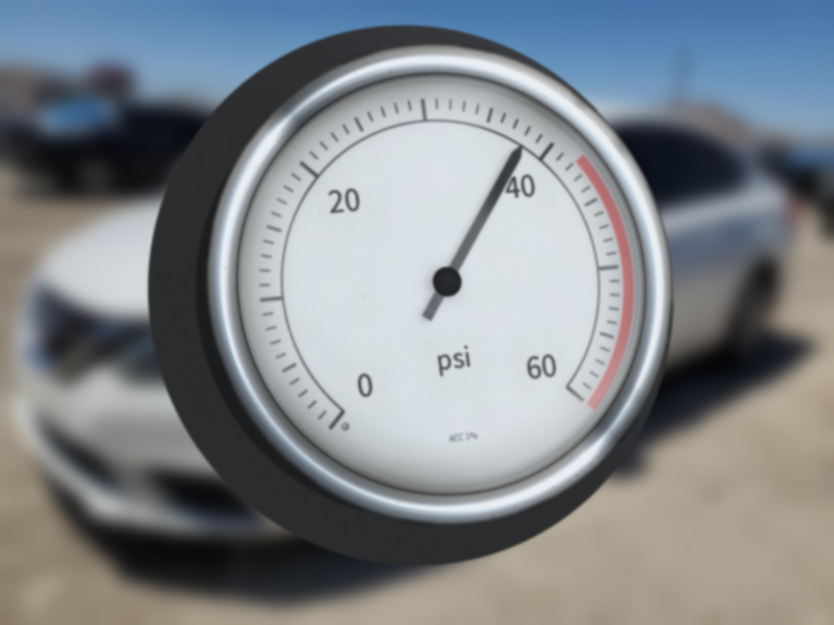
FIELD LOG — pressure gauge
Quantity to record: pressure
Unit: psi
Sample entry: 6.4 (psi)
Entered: 38 (psi)
